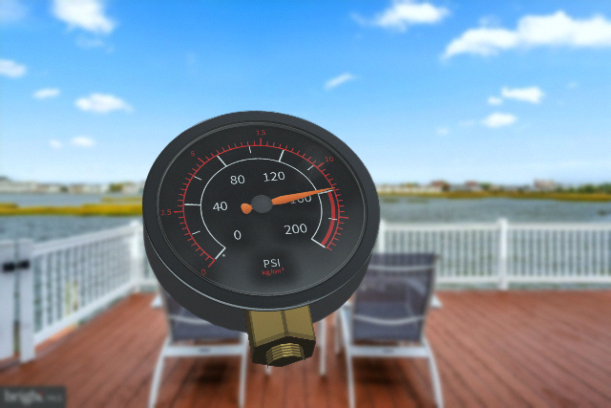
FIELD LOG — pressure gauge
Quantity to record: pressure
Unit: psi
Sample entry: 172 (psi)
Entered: 160 (psi)
